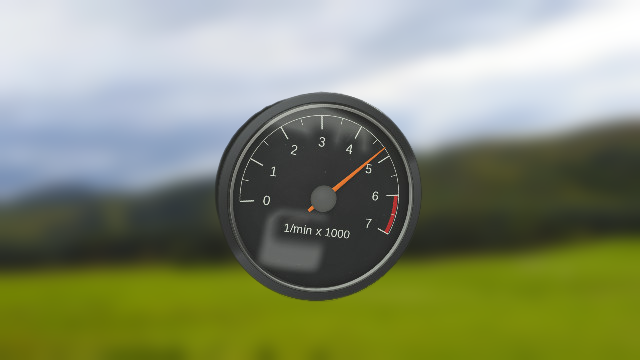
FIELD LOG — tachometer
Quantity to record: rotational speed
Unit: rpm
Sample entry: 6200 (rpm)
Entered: 4750 (rpm)
